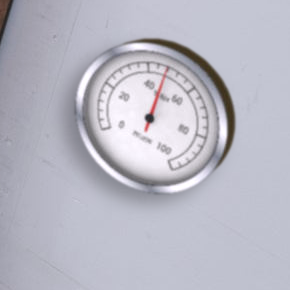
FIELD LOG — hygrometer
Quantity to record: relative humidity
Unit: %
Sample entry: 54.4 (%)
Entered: 48 (%)
